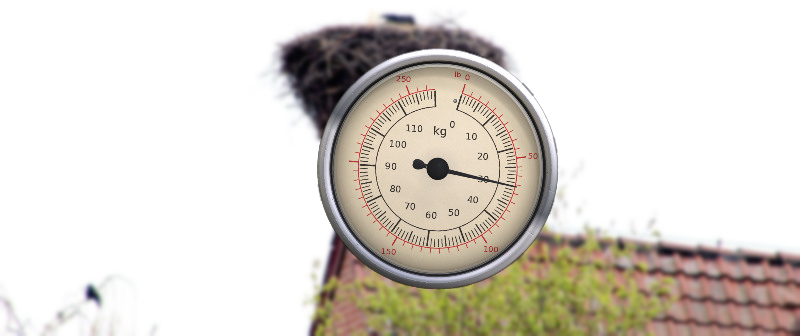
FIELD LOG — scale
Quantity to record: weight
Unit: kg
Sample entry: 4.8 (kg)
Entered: 30 (kg)
